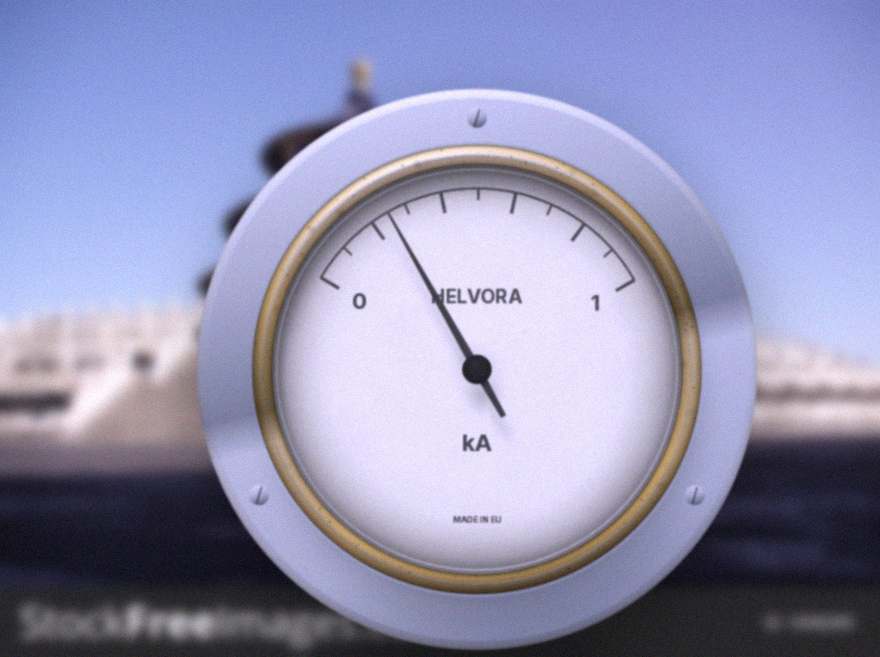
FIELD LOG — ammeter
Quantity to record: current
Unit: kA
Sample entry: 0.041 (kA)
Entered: 0.25 (kA)
